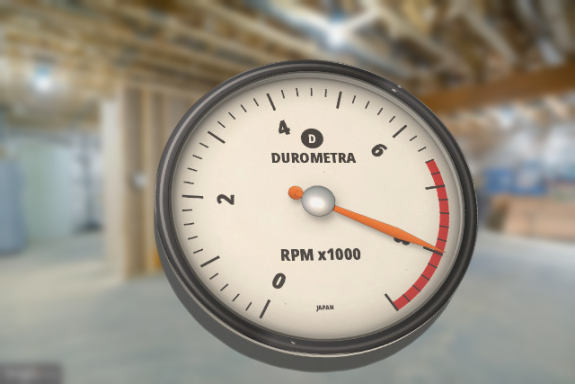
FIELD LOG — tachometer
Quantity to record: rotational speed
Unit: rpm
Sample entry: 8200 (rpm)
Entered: 8000 (rpm)
